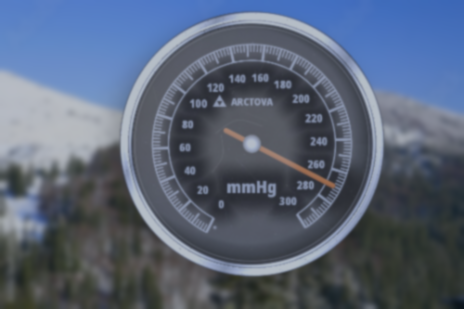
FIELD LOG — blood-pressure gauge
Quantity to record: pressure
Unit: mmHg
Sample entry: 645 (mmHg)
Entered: 270 (mmHg)
